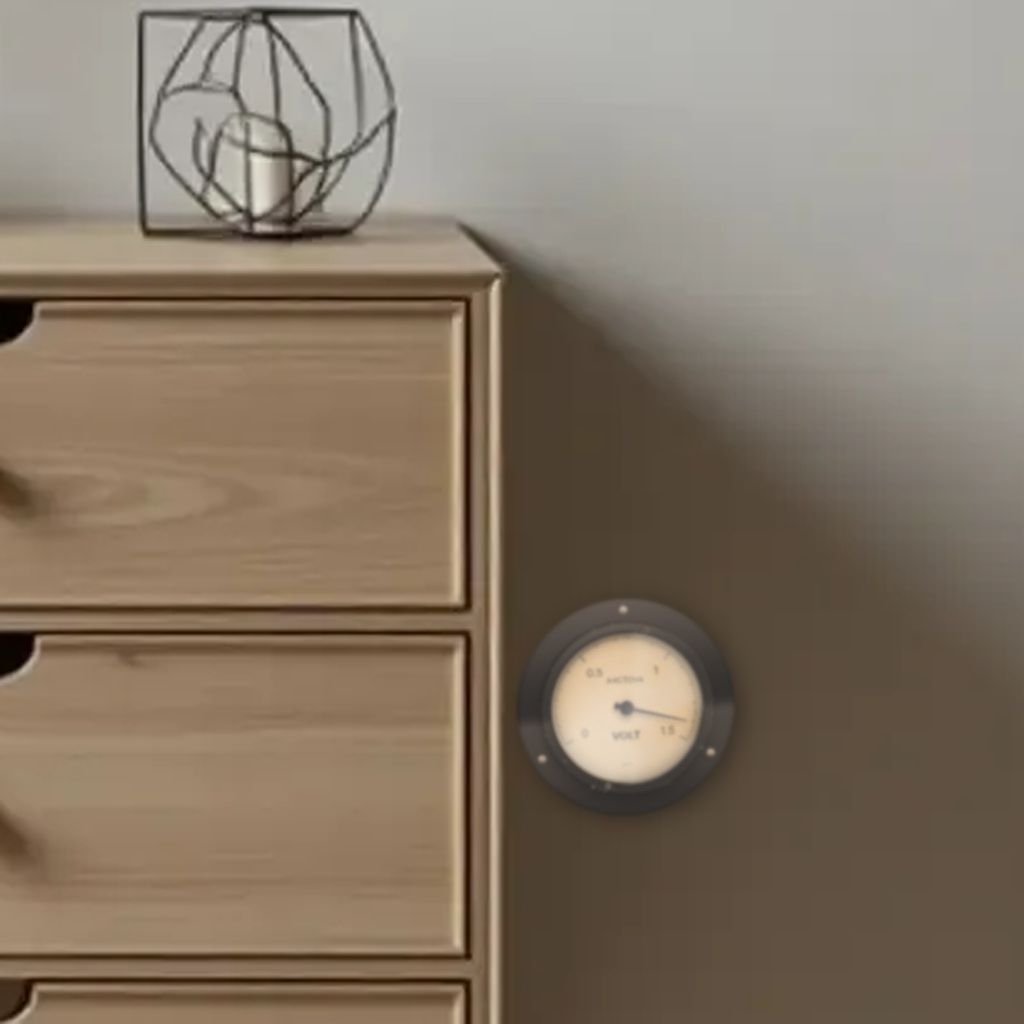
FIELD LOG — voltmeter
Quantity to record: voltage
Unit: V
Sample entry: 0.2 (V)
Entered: 1.4 (V)
